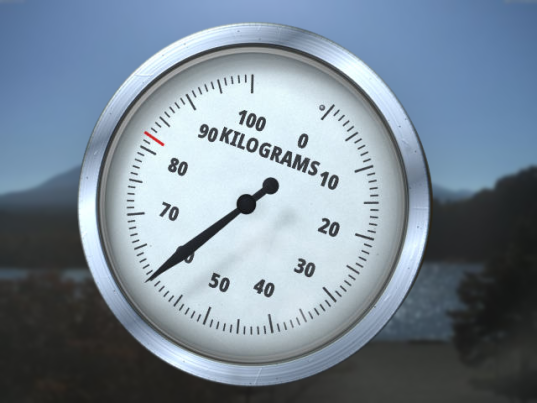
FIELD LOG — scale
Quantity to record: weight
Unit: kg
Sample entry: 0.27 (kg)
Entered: 60 (kg)
